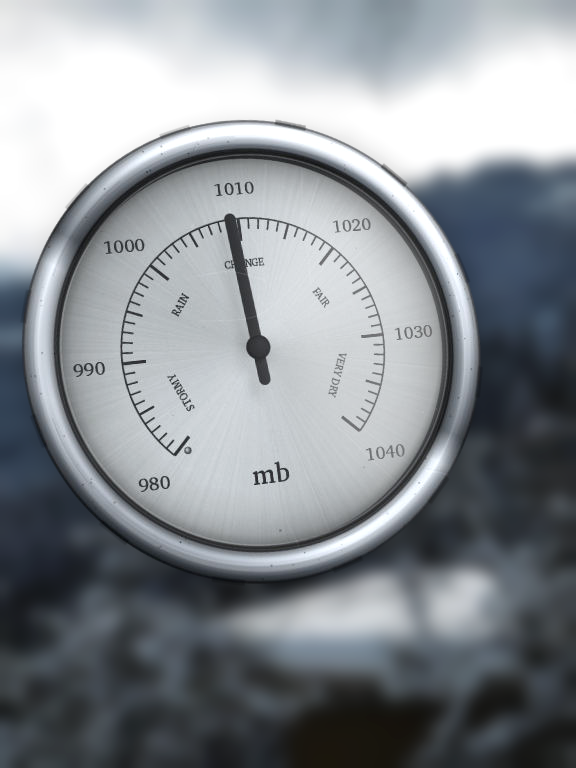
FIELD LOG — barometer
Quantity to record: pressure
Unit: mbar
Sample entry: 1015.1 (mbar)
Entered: 1009 (mbar)
